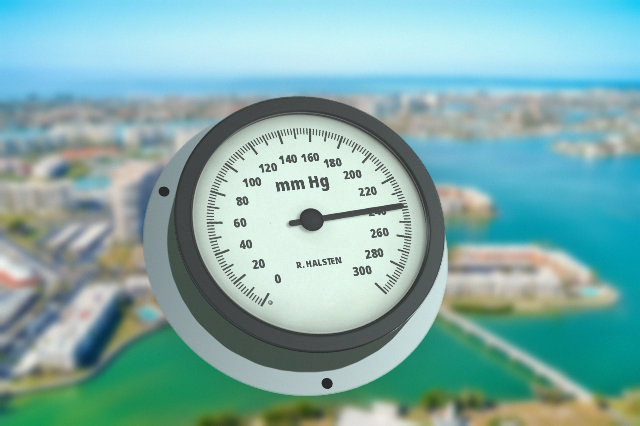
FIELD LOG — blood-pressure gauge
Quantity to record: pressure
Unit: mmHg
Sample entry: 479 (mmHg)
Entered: 240 (mmHg)
